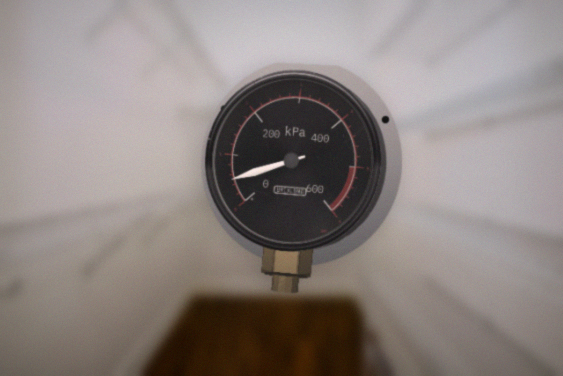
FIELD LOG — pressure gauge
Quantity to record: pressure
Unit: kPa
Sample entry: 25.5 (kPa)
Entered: 50 (kPa)
